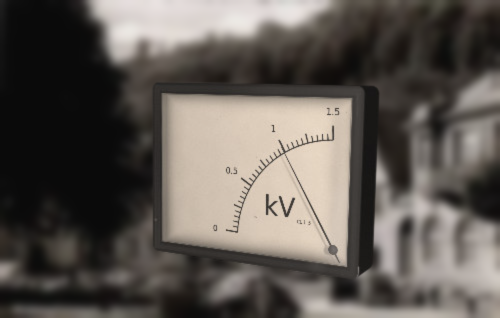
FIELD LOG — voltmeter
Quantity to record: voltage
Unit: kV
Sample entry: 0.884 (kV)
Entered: 1 (kV)
